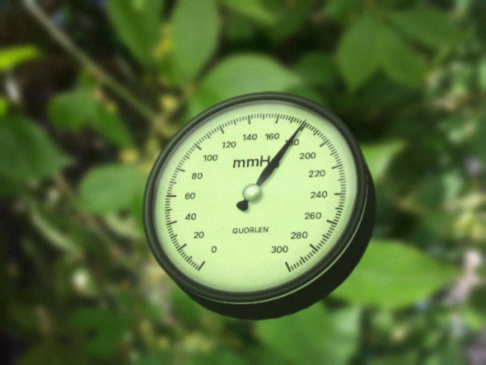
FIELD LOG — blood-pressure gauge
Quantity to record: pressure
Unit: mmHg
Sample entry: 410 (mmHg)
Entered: 180 (mmHg)
